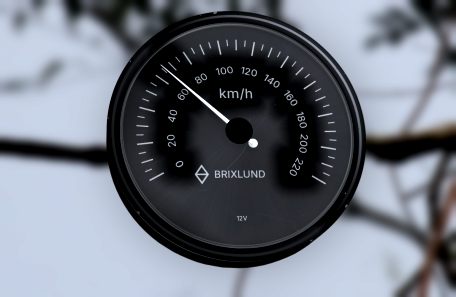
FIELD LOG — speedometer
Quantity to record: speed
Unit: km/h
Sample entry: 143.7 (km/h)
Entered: 65 (km/h)
